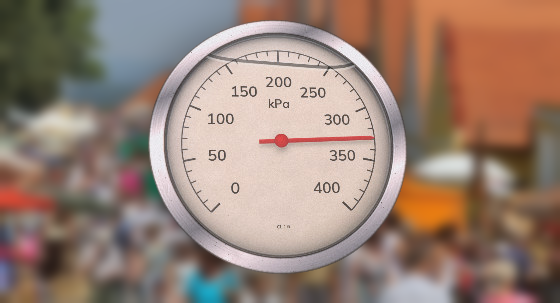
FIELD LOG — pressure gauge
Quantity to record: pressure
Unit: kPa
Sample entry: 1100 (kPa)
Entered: 330 (kPa)
